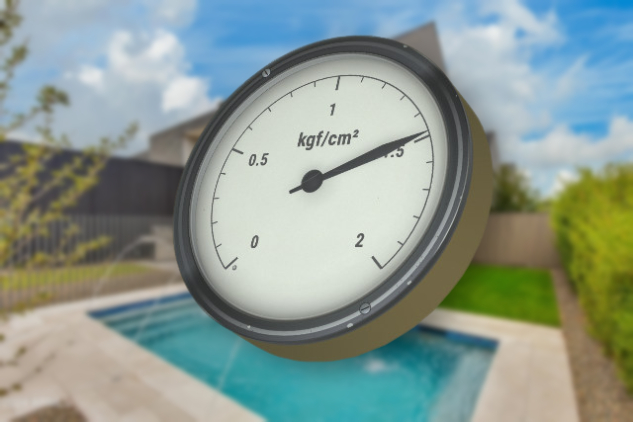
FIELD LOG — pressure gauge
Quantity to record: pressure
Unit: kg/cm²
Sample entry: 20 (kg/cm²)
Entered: 1.5 (kg/cm²)
